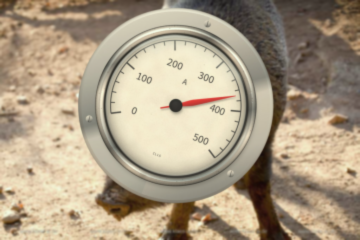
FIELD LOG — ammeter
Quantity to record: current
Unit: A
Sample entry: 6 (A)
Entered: 370 (A)
